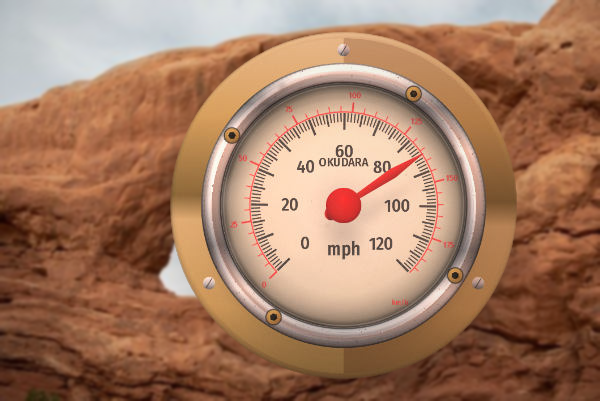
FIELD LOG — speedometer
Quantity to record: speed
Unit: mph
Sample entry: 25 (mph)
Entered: 85 (mph)
